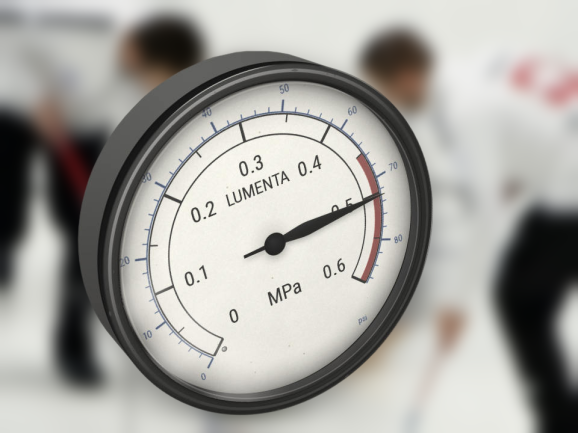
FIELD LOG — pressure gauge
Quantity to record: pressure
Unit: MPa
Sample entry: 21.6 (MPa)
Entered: 0.5 (MPa)
